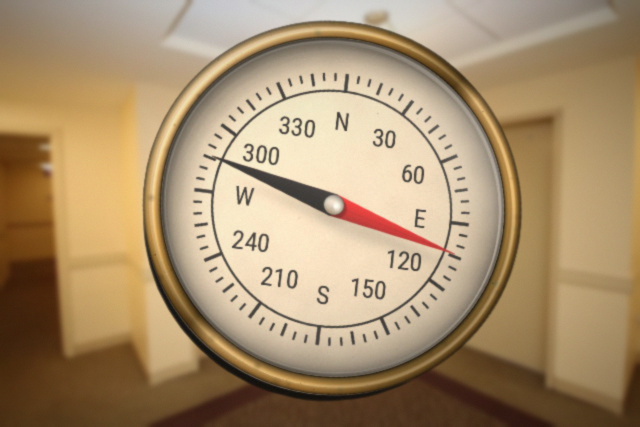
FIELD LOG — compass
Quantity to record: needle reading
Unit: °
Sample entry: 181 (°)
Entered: 105 (°)
